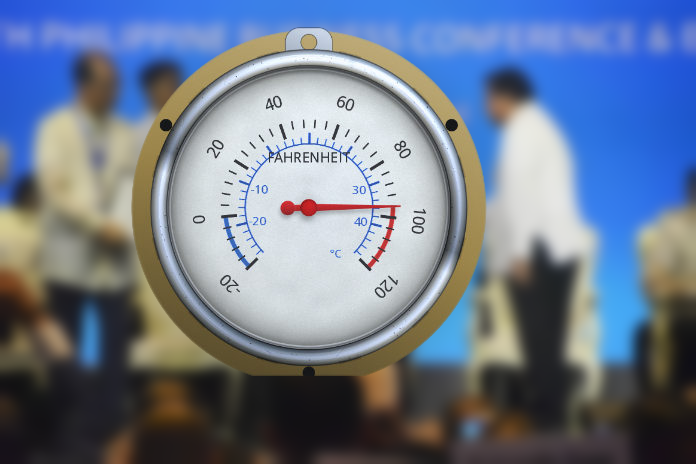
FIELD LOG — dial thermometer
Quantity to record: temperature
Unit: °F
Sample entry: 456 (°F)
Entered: 96 (°F)
